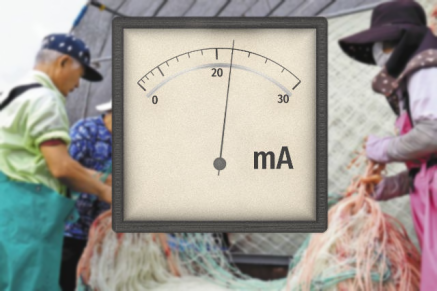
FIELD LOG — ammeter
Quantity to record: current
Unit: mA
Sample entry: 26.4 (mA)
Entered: 22 (mA)
